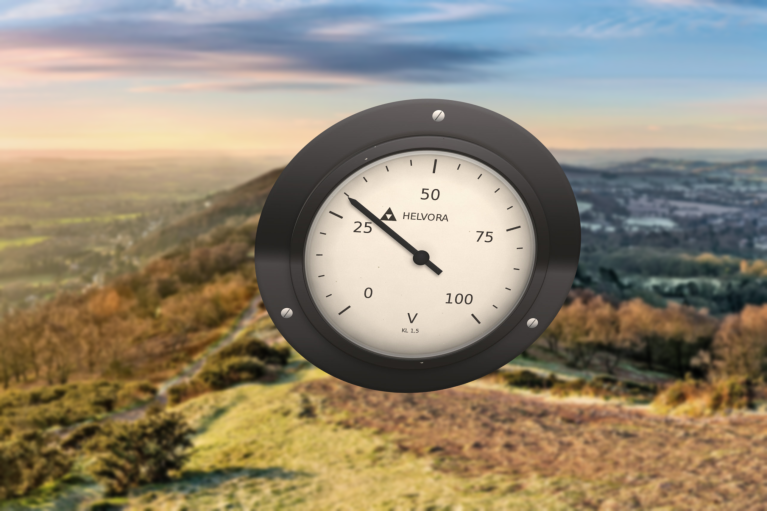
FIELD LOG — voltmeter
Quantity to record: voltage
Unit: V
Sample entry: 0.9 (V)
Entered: 30 (V)
